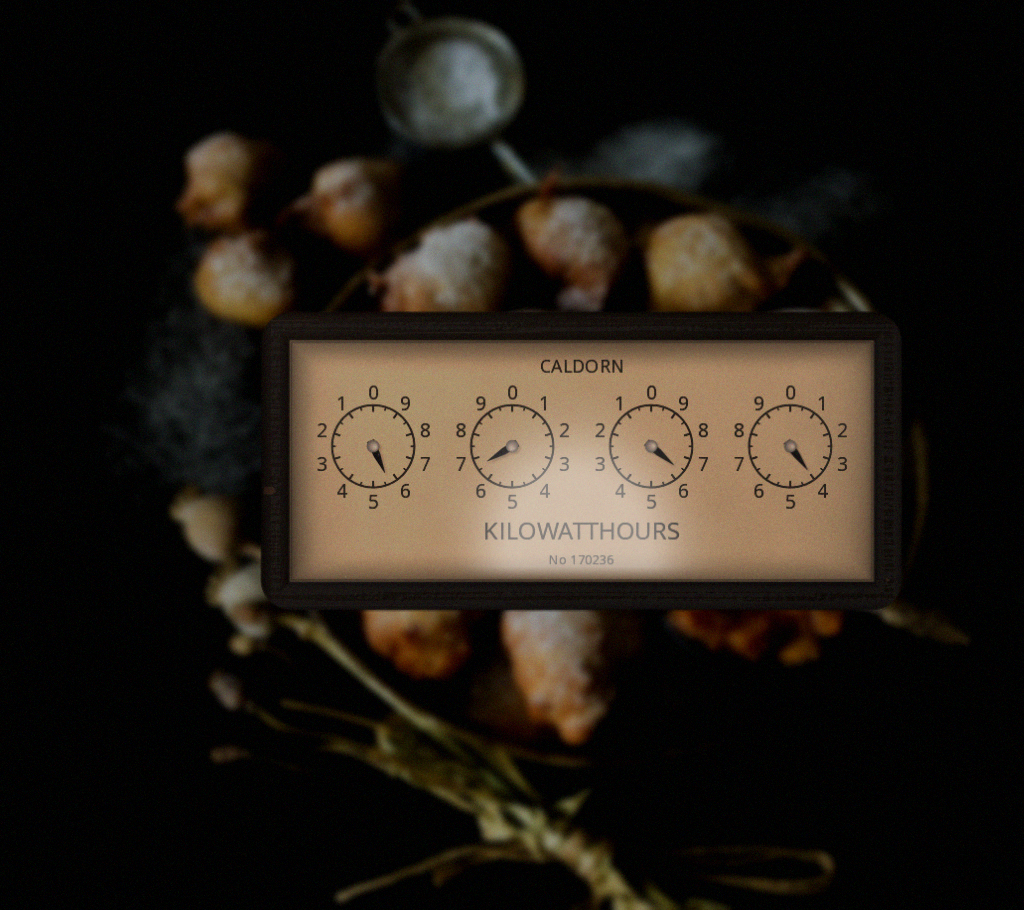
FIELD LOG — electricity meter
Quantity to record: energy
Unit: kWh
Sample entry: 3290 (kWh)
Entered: 5664 (kWh)
